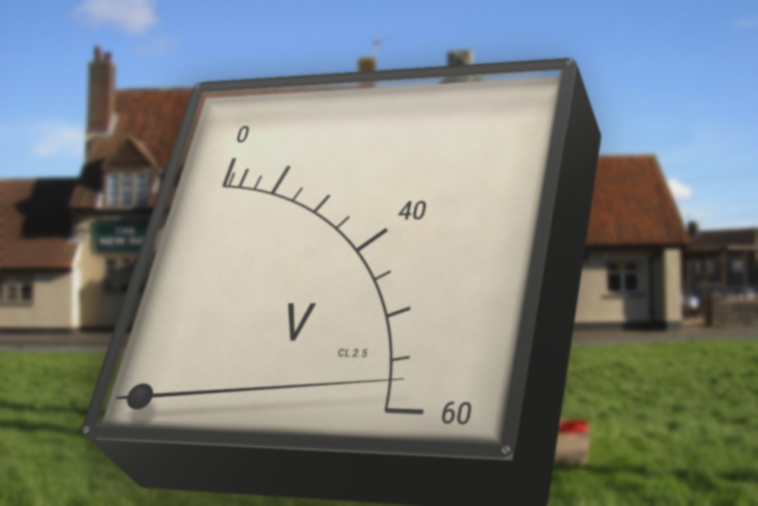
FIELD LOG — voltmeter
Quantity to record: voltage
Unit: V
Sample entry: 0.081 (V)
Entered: 57.5 (V)
